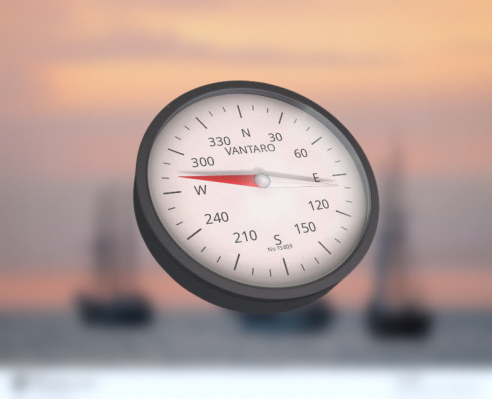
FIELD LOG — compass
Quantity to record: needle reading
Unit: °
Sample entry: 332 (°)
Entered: 280 (°)
